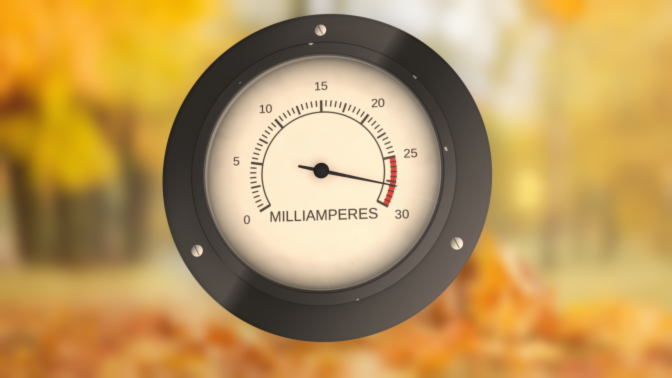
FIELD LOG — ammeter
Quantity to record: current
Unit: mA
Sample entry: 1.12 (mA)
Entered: 28 (mA)
